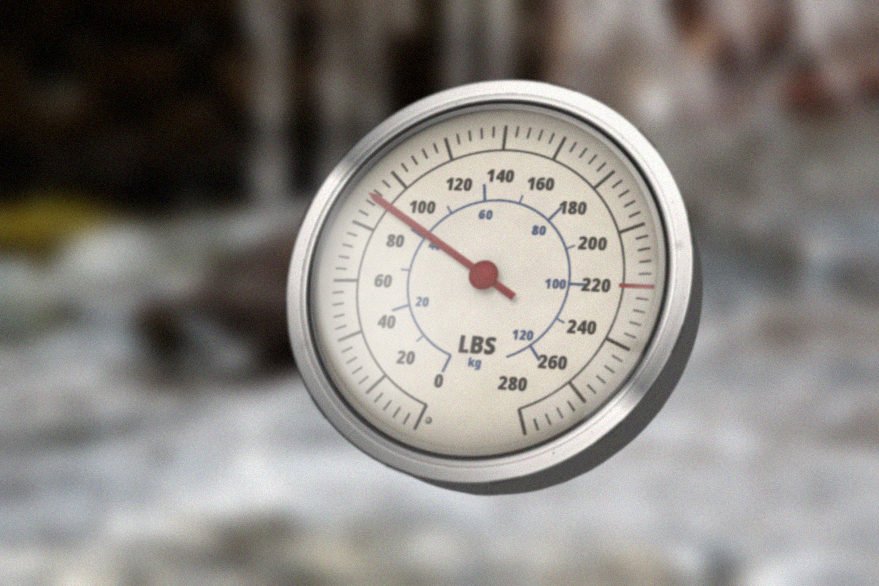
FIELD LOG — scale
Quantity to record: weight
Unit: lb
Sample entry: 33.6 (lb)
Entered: 90 (lb)
